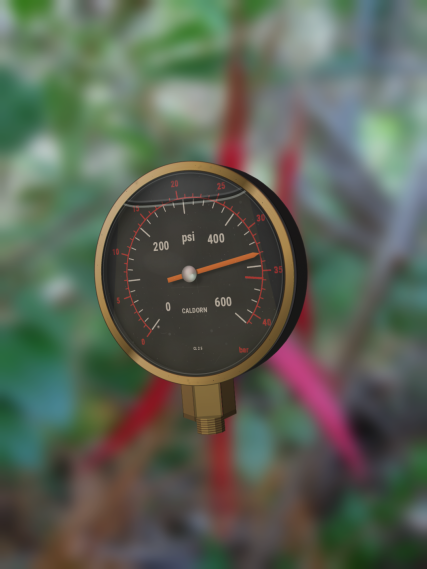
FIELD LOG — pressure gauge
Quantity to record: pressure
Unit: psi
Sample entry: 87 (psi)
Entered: 480 (psi)
